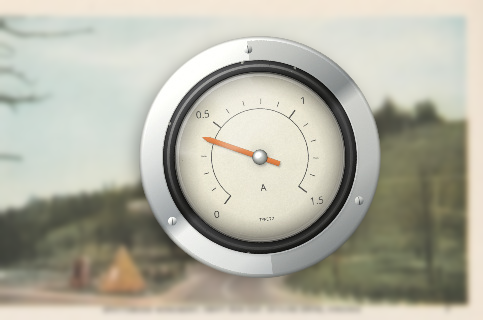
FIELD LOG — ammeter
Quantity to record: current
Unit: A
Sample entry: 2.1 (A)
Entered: 0.4 (A)
